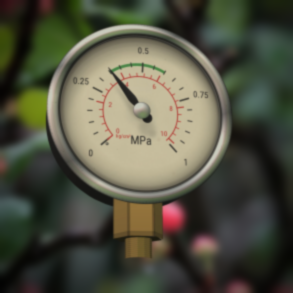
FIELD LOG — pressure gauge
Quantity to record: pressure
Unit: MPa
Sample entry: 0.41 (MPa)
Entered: 0.35 (MPa)
